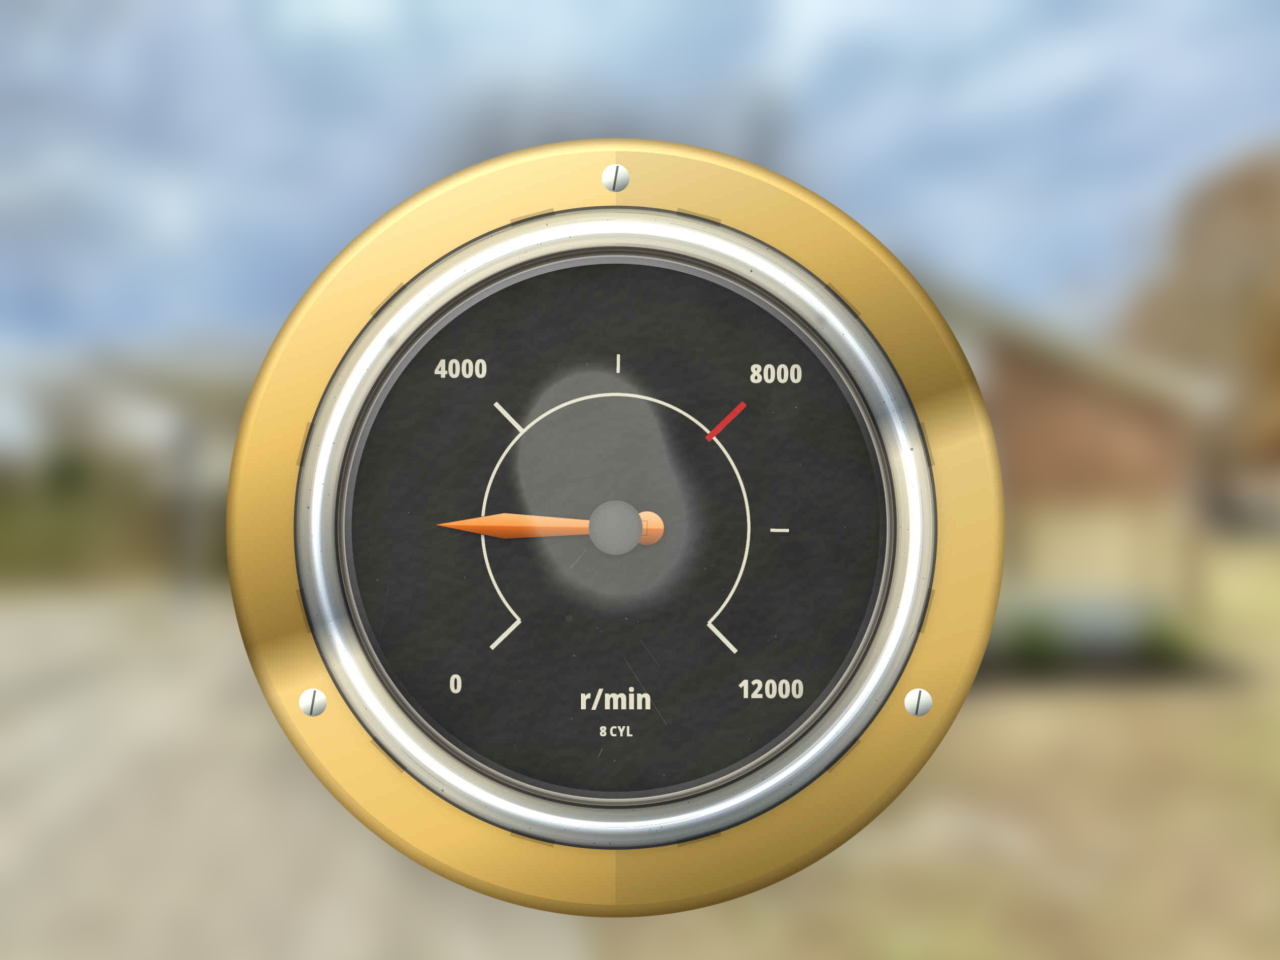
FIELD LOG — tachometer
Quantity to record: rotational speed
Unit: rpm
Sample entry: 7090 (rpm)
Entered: 2000 (rpm)
